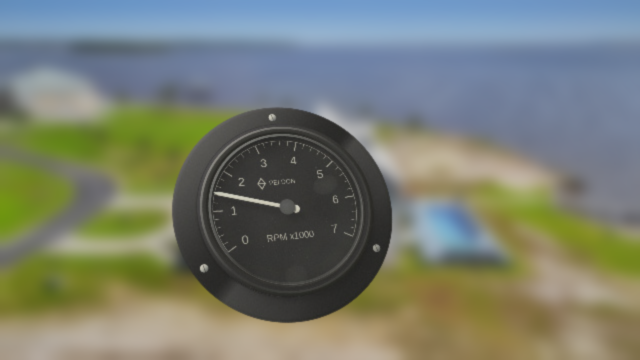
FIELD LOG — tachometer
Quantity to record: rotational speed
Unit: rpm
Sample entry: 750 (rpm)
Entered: 1400 (rpm)
